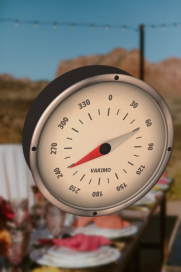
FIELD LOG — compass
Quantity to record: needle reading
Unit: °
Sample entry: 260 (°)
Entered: 240 (°)
